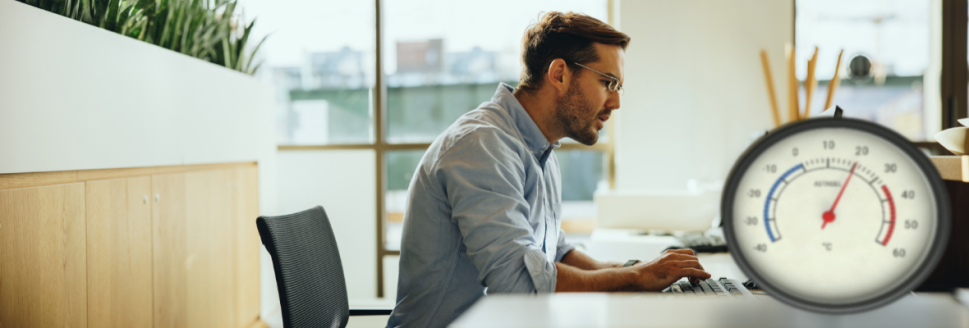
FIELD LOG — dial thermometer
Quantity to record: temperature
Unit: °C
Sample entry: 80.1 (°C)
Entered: 20 (°C)
